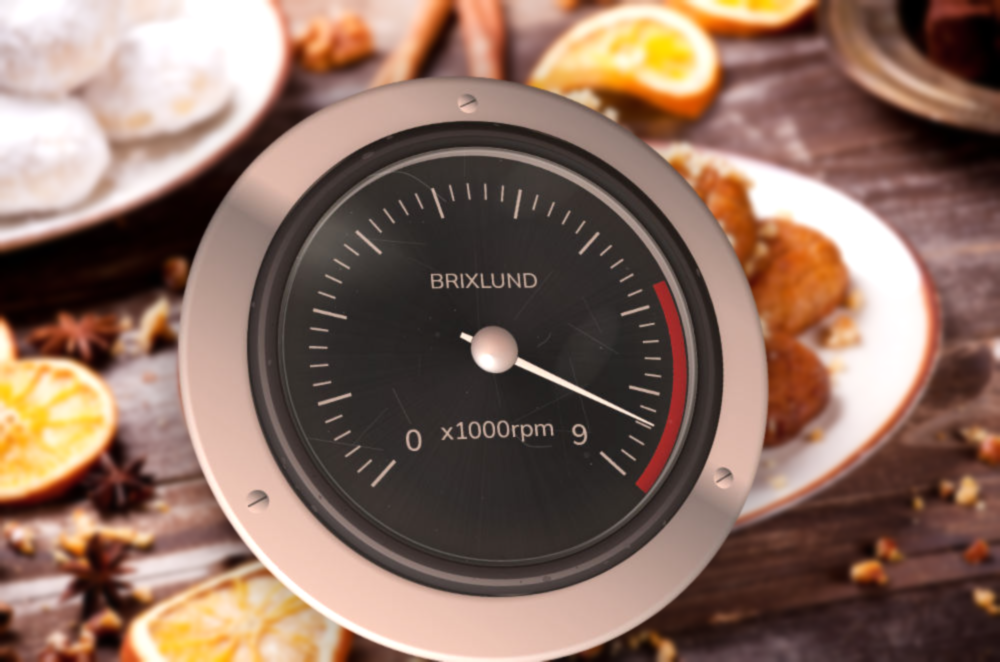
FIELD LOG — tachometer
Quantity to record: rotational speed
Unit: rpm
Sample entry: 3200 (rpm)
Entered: 8400 (rpm)
